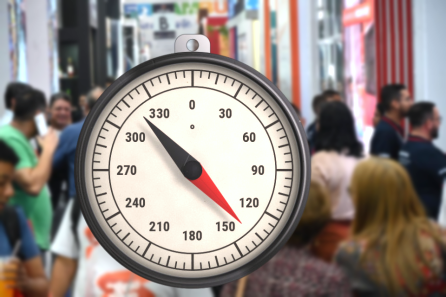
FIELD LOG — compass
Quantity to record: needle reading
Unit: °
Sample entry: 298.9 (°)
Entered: 137.5 (°)
